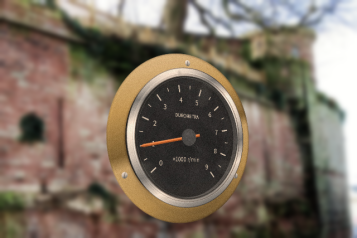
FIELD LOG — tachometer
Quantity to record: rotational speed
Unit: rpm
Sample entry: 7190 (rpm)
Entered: 1000 (rpm)
